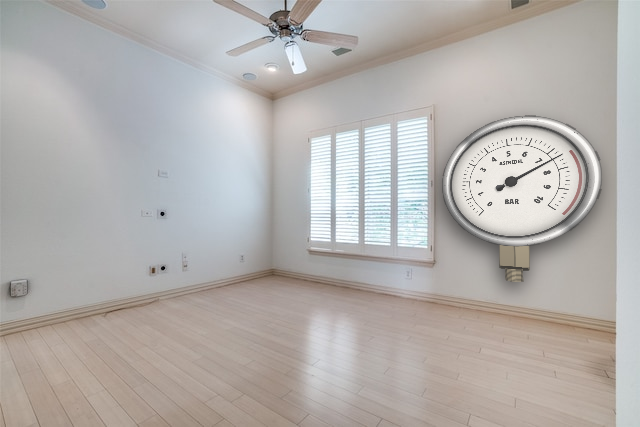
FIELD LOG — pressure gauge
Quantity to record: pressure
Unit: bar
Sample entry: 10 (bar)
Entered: 7.4 (bar)
